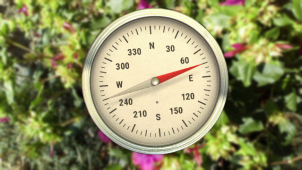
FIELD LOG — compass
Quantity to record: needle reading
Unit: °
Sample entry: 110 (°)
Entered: 75 (°)
